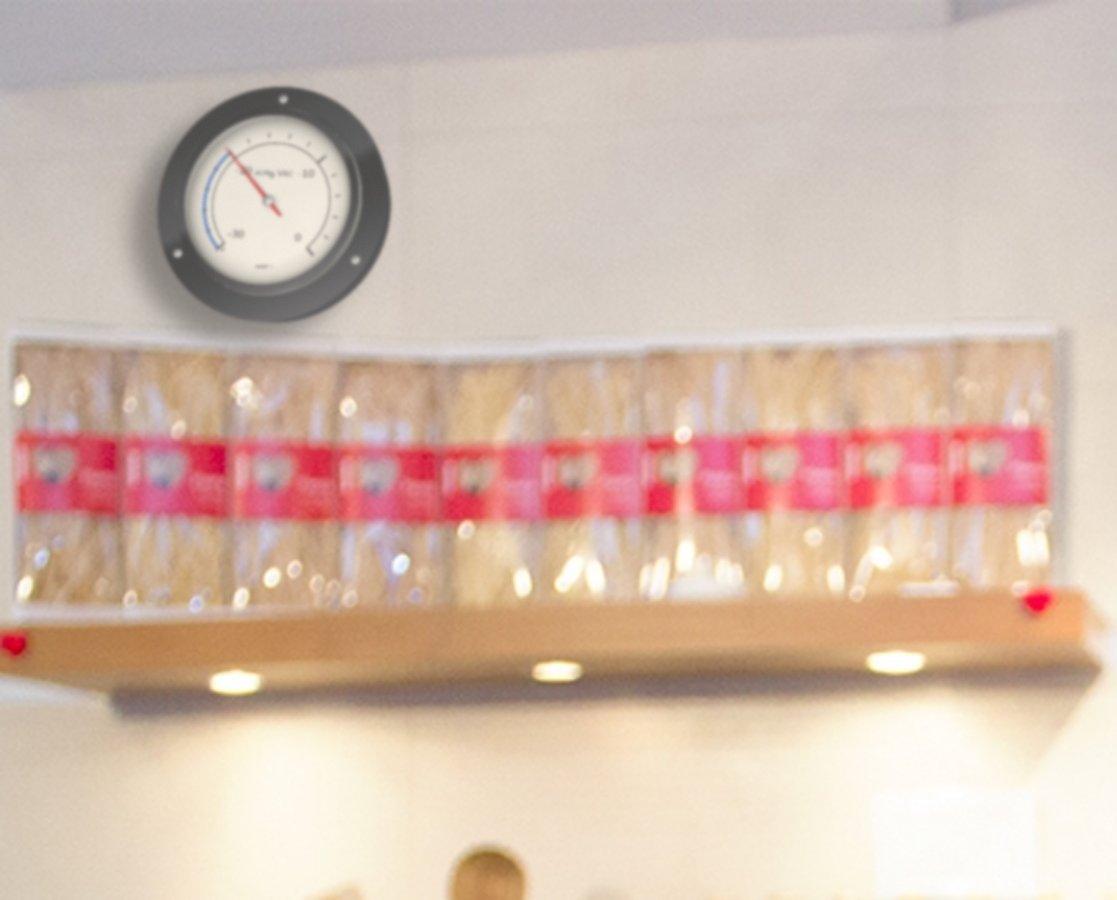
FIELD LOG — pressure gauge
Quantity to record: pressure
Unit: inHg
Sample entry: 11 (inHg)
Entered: -20 (inHg)
